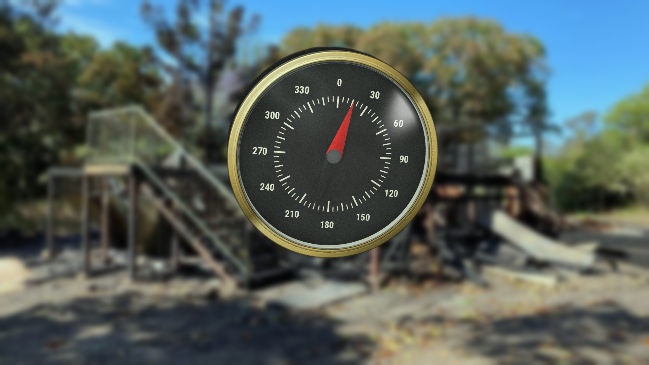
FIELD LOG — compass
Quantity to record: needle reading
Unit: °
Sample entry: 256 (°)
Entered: 15 (°)
